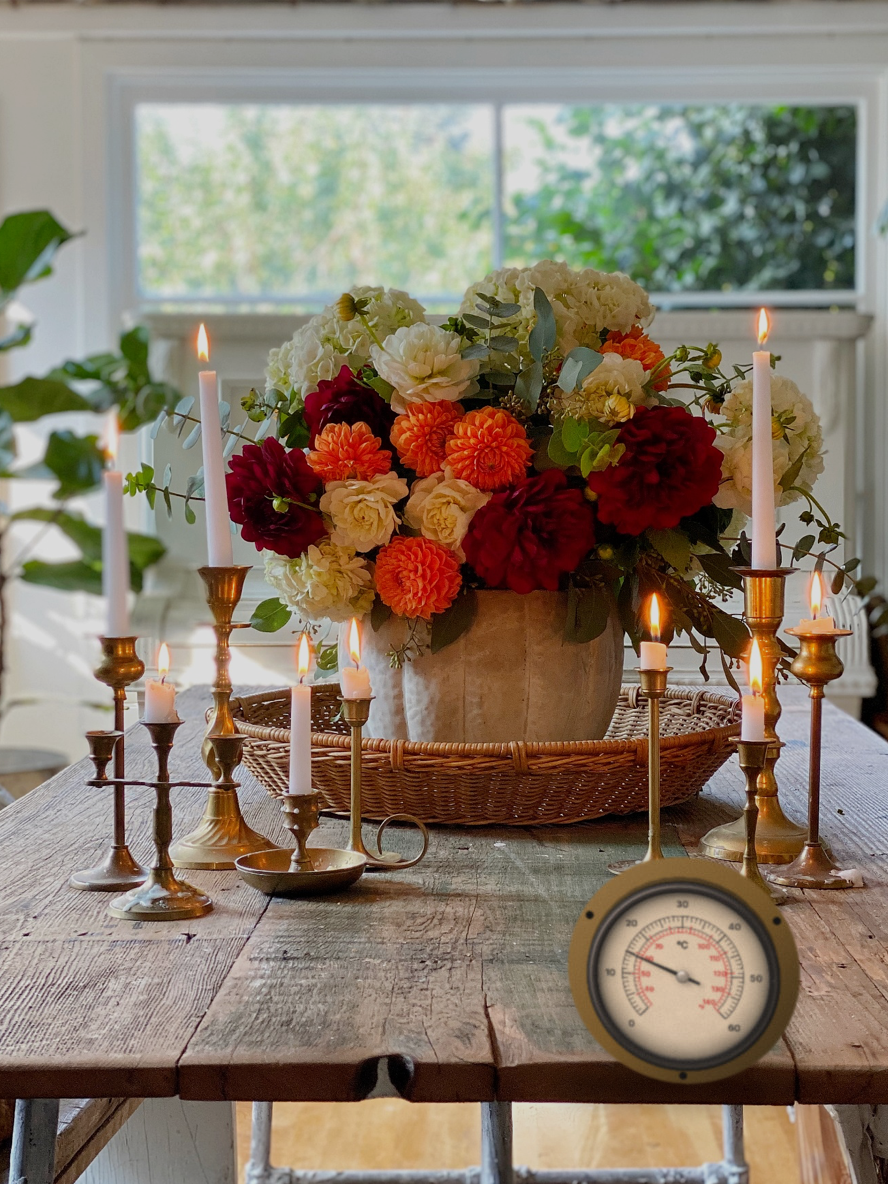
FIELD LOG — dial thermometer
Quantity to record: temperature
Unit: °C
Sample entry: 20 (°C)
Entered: 15 (°C)
